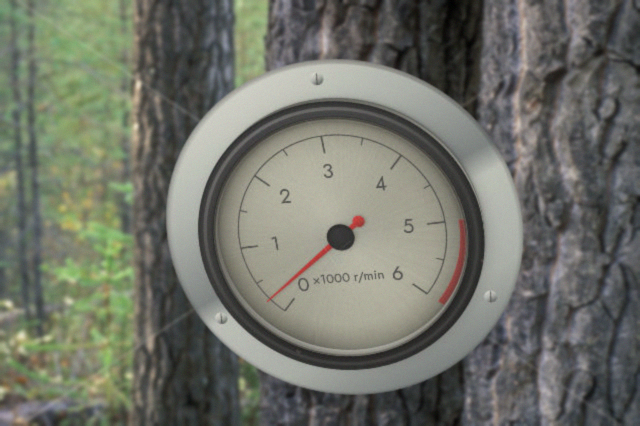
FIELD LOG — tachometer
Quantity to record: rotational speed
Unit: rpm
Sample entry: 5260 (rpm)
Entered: 250 (rpm)
